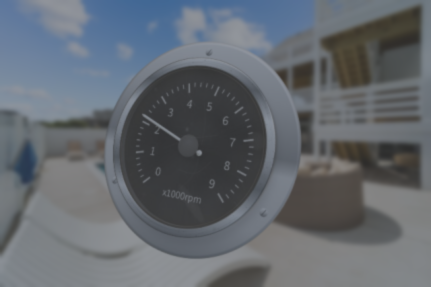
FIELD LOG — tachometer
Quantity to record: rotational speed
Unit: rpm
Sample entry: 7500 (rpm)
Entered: 2200 (rpm)
